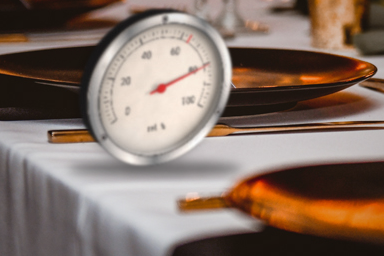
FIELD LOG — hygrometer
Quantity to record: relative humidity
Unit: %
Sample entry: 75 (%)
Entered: 80 (%)
